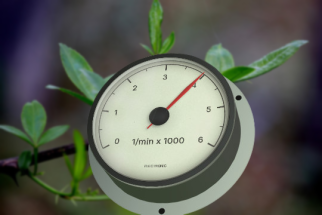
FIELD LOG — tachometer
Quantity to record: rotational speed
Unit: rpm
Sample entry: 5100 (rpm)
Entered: 4000 (rpm)
